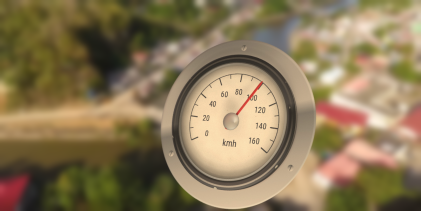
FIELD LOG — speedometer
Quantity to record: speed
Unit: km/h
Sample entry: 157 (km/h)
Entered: 100 (km/h)
